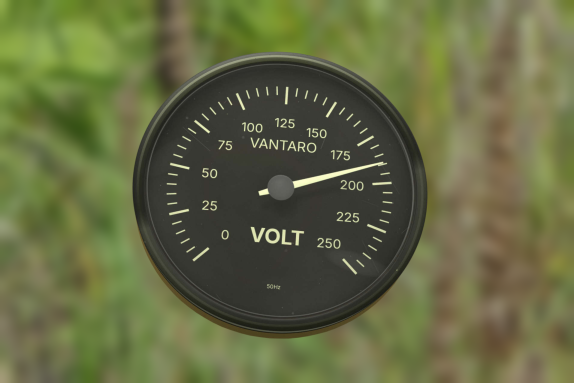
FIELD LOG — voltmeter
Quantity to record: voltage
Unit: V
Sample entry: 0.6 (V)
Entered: 190 (V)
